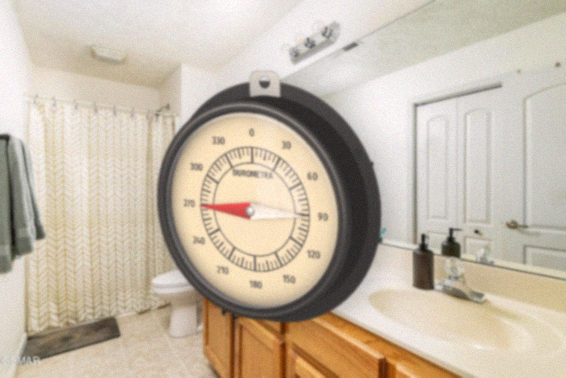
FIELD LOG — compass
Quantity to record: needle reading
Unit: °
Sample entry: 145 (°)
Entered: 270 (°)
